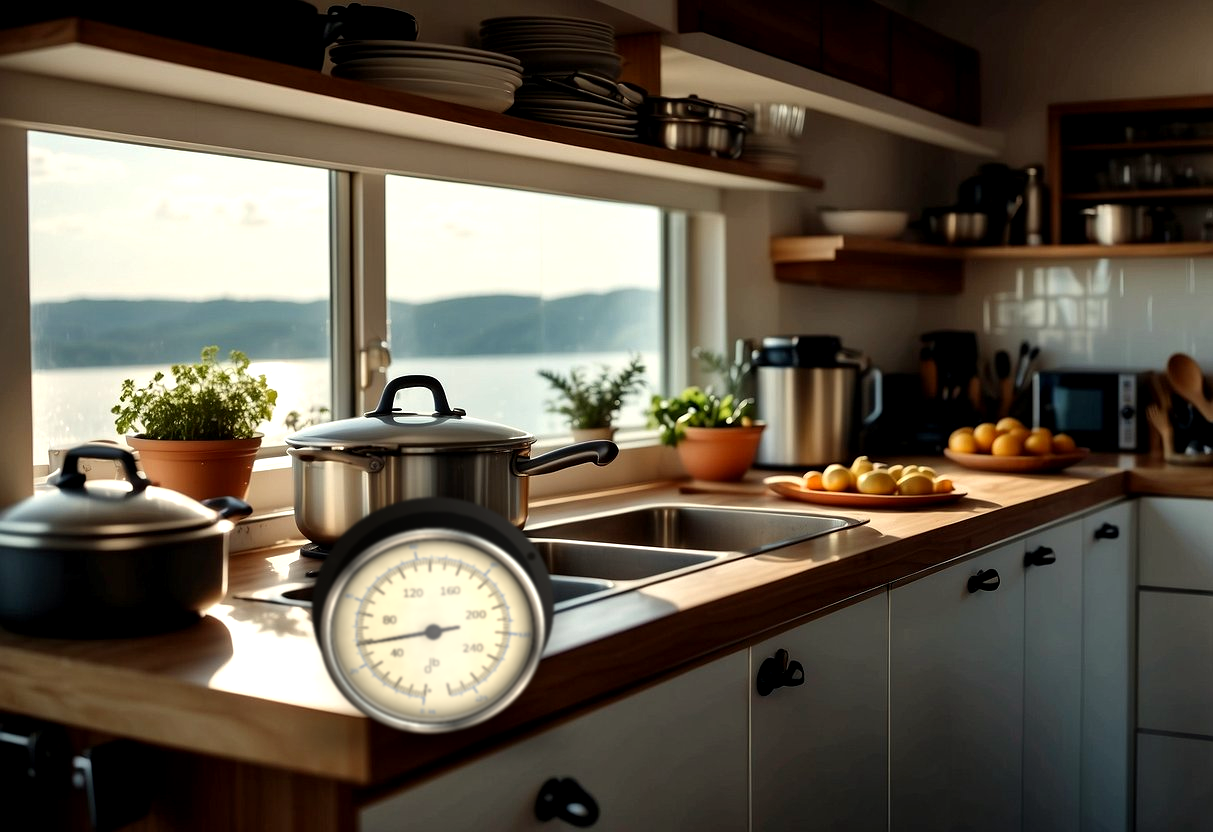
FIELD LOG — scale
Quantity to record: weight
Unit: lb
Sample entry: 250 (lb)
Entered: 60 (lb)
